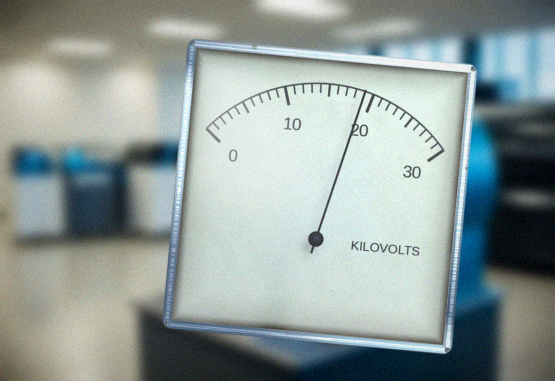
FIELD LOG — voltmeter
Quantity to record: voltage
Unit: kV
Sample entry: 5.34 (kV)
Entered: 19 (kV)
